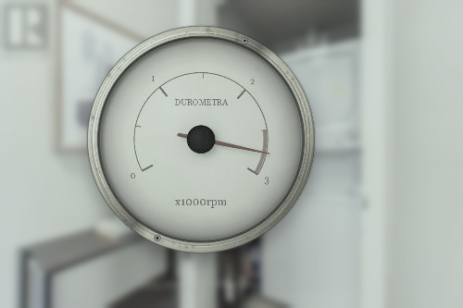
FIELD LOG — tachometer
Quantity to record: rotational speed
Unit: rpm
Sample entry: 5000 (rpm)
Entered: 2750 (rpm)
